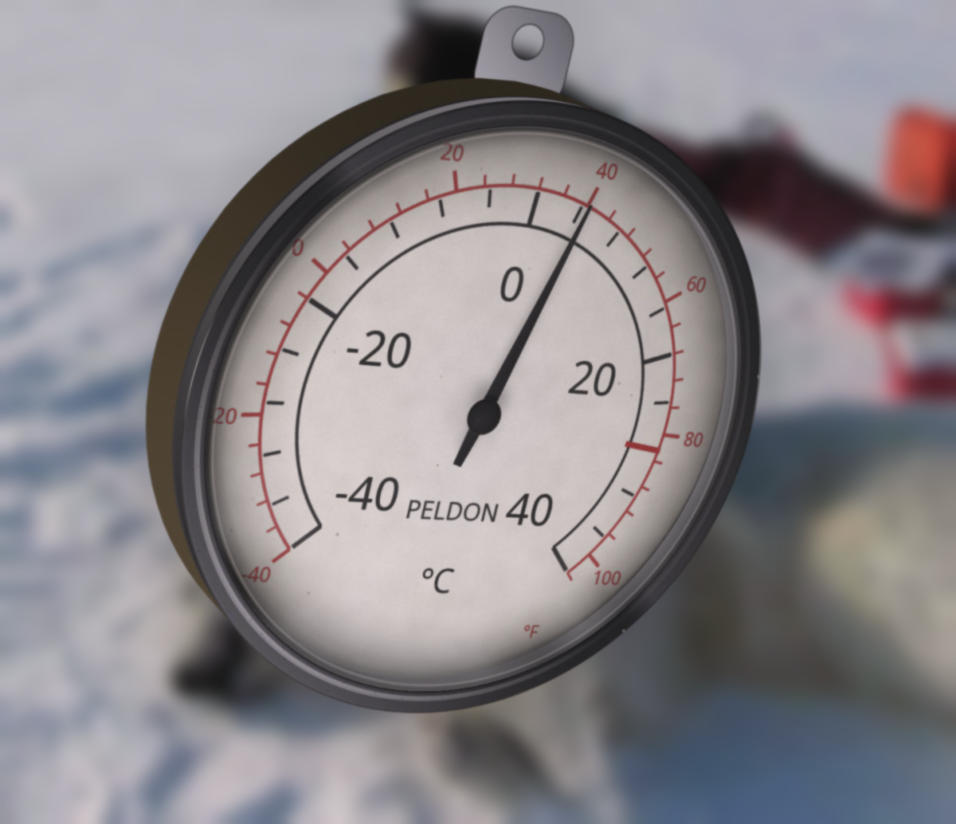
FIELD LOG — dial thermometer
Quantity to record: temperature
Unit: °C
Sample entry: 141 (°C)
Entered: 4 (°C)
